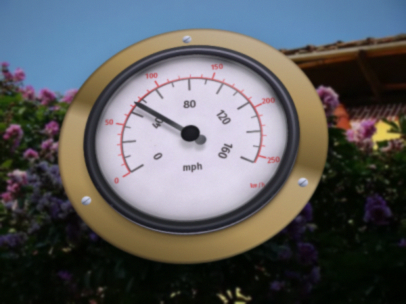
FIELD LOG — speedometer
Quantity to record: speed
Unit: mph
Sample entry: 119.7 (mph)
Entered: 45 (mph)
